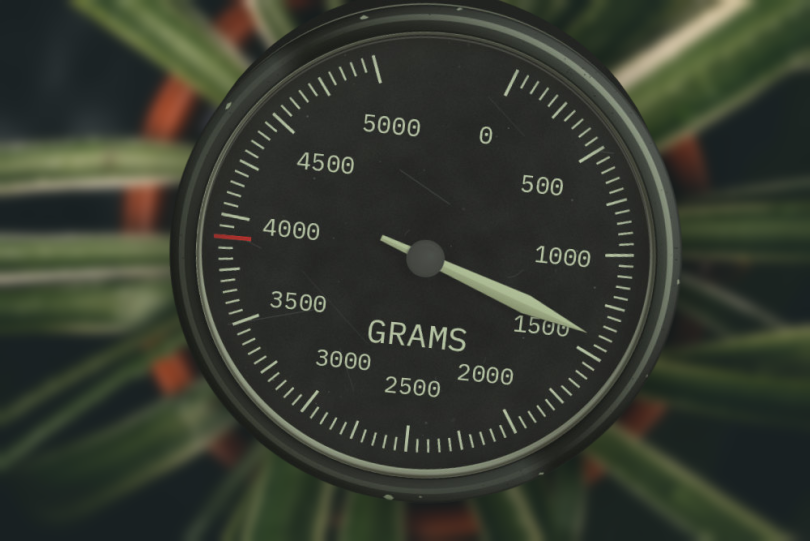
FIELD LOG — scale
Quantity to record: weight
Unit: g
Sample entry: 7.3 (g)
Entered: 1400 (g)
